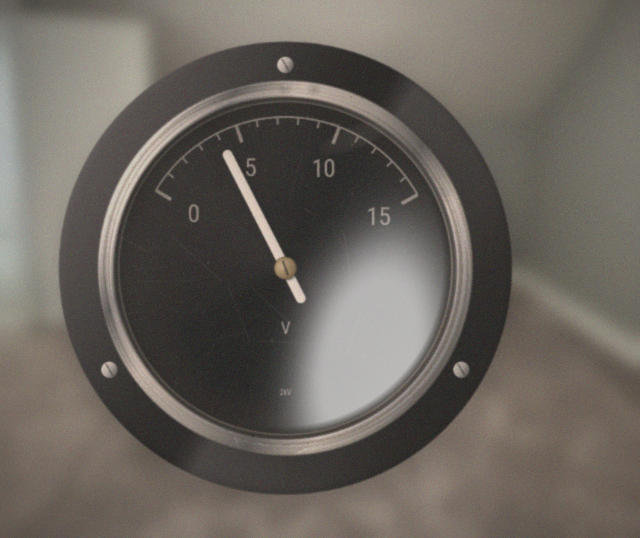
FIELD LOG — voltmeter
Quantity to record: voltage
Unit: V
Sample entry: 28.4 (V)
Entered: 4 (V)
